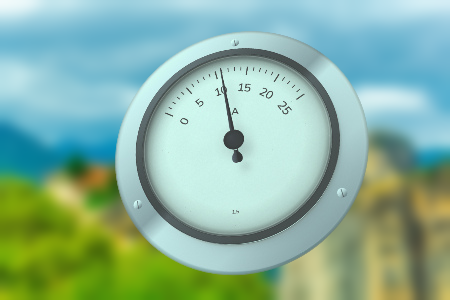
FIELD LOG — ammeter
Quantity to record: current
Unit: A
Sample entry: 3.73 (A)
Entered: 11 (A)
